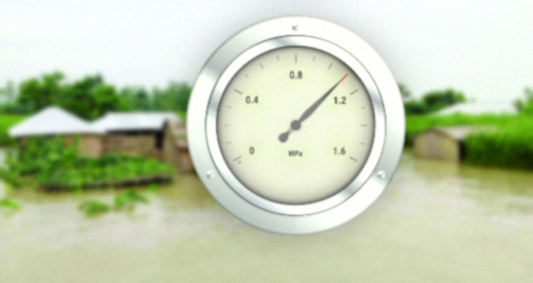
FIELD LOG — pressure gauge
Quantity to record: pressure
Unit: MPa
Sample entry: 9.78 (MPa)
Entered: 1.1 (MPa)
